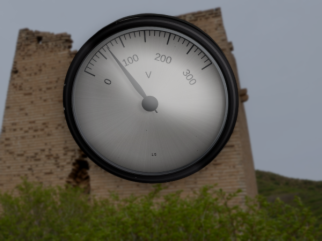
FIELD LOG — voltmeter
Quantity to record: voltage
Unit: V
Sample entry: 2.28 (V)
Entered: 70 (V)
